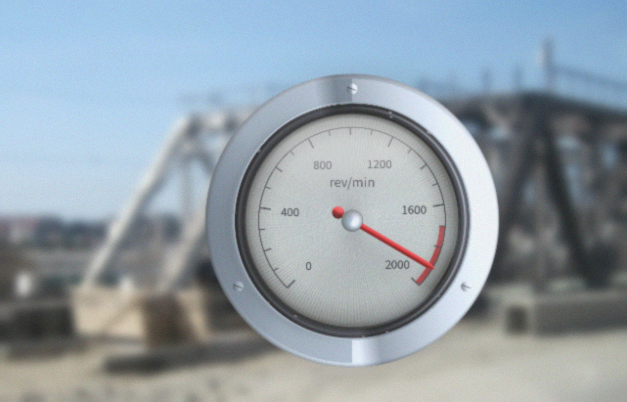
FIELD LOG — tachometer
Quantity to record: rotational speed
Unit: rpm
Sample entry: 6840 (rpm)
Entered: 1900 (rpm)
